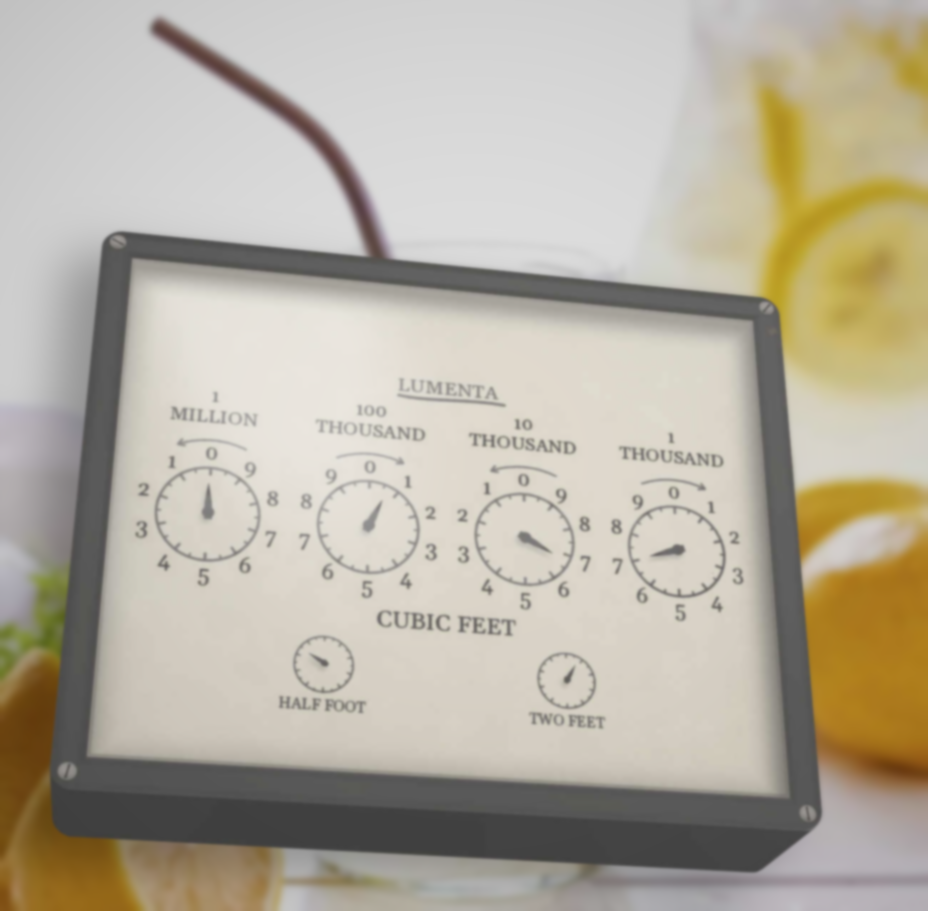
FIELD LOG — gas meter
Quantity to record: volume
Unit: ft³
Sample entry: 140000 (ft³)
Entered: 6700 (ft³)
